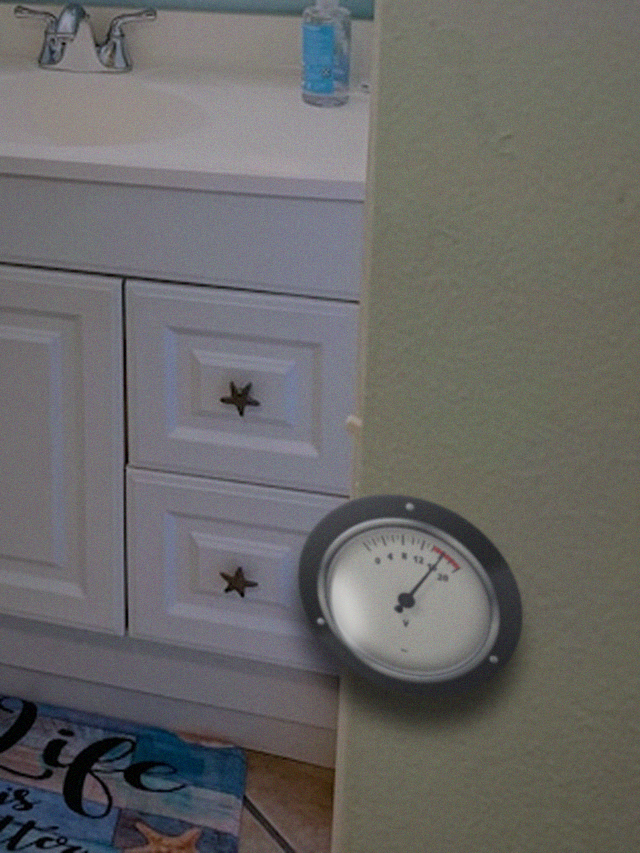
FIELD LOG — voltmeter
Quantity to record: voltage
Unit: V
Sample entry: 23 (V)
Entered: 16 (V)
